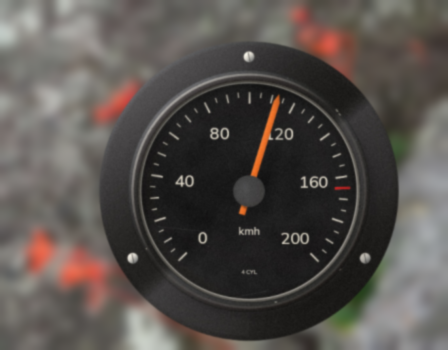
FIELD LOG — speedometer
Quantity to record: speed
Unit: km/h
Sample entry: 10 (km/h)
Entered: 112.5 (km/h)
